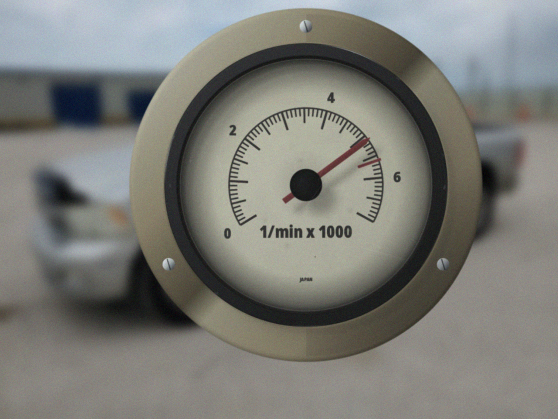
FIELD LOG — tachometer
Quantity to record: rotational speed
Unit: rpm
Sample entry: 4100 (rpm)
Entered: 5100 (rpm)
